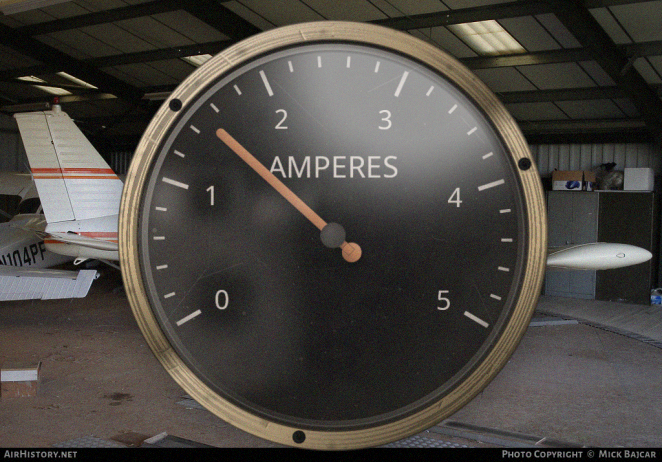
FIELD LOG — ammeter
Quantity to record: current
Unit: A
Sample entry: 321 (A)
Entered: 1.5 (A)
